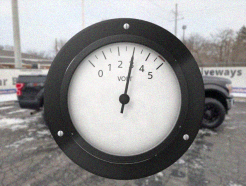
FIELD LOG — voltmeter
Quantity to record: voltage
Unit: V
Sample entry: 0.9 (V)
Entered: 3 (V)
